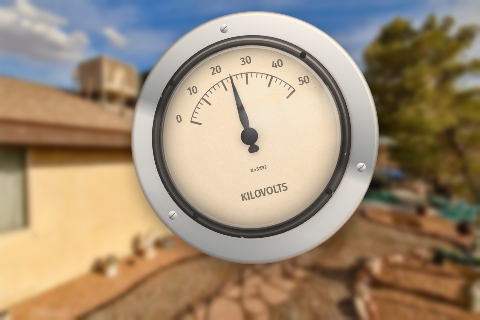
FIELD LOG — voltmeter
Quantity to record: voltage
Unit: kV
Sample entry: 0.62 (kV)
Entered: 24 (kV)
